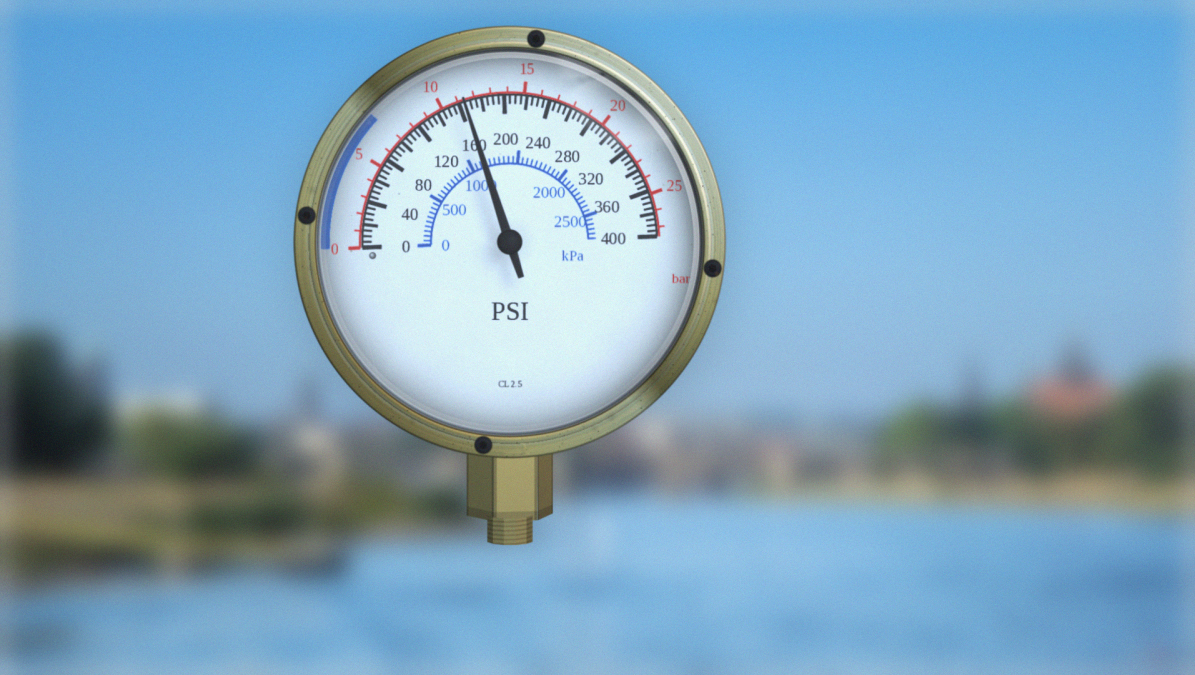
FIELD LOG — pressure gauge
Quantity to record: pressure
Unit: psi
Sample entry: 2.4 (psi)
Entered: 165 (psi)
